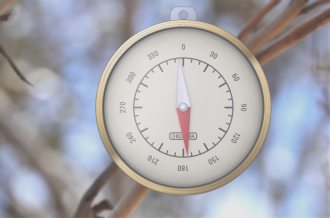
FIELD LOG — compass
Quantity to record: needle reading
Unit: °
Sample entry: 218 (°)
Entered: 175 (°)
